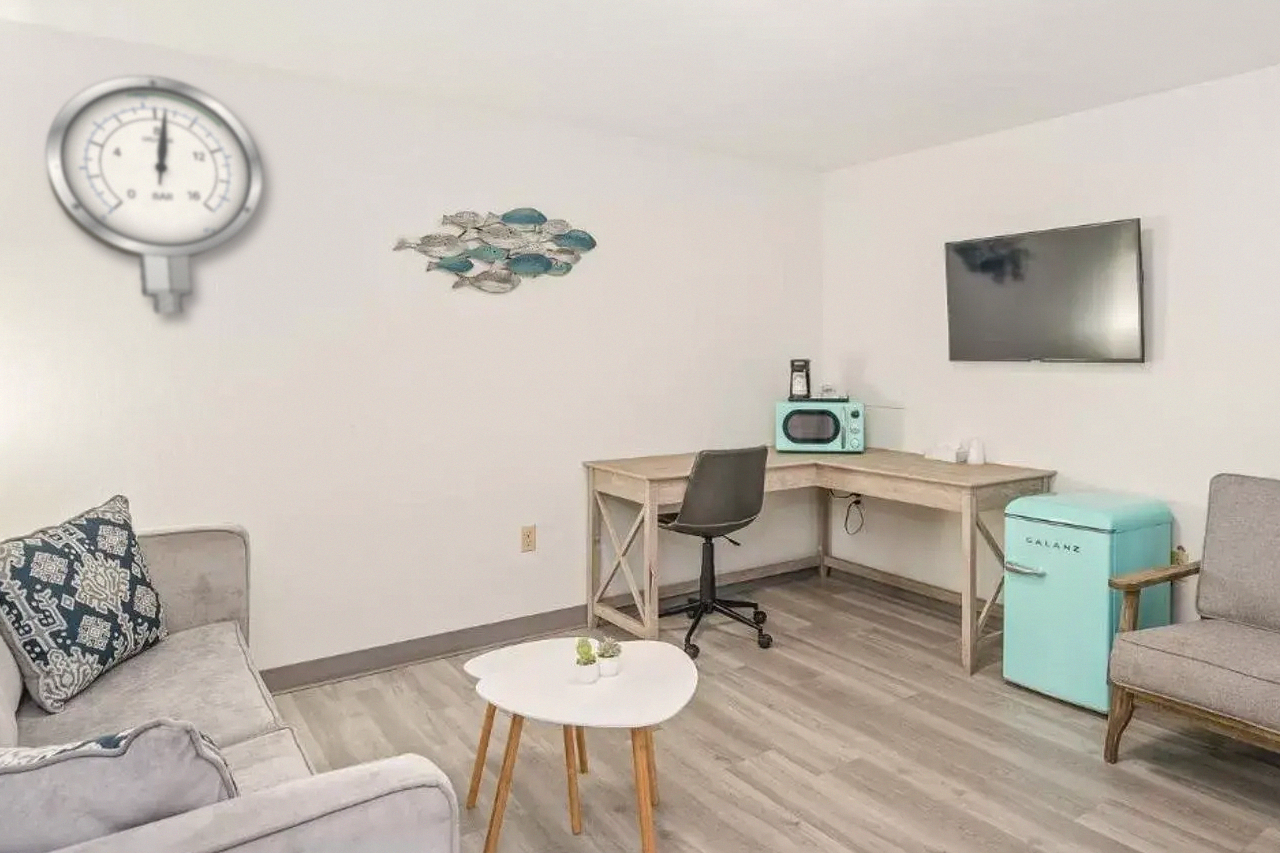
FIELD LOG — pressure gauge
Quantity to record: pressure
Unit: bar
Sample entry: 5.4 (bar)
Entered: 8.5 (bar)
